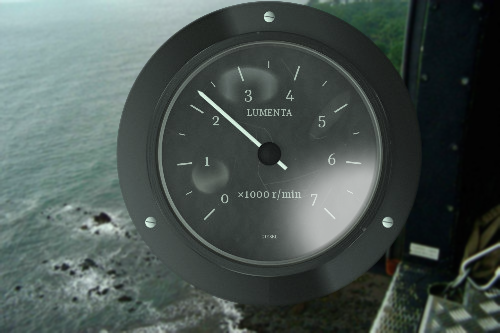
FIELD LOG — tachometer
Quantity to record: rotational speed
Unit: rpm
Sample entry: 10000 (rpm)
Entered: 2250 (rpm)
